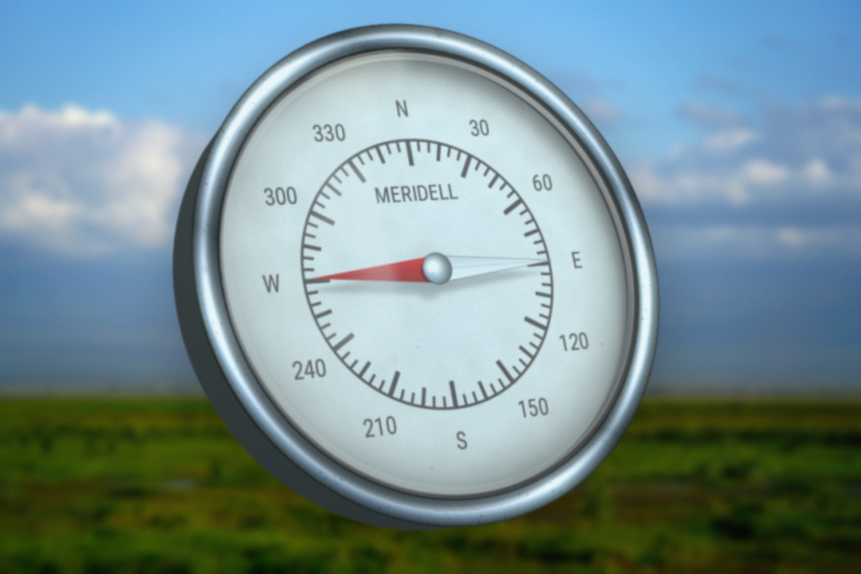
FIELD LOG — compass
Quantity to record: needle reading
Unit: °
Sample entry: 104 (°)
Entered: 270 (°)
